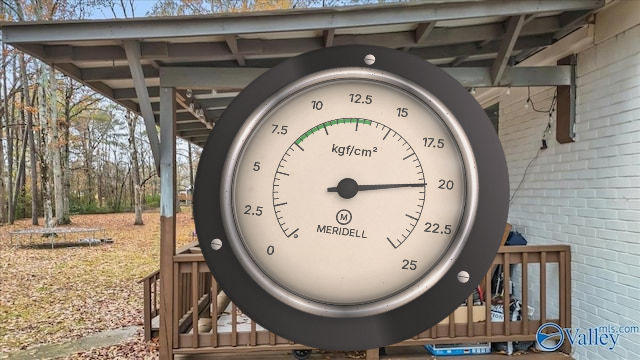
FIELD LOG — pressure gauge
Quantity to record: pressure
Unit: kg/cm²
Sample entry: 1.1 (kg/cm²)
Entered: 20 (kg/cm²)
